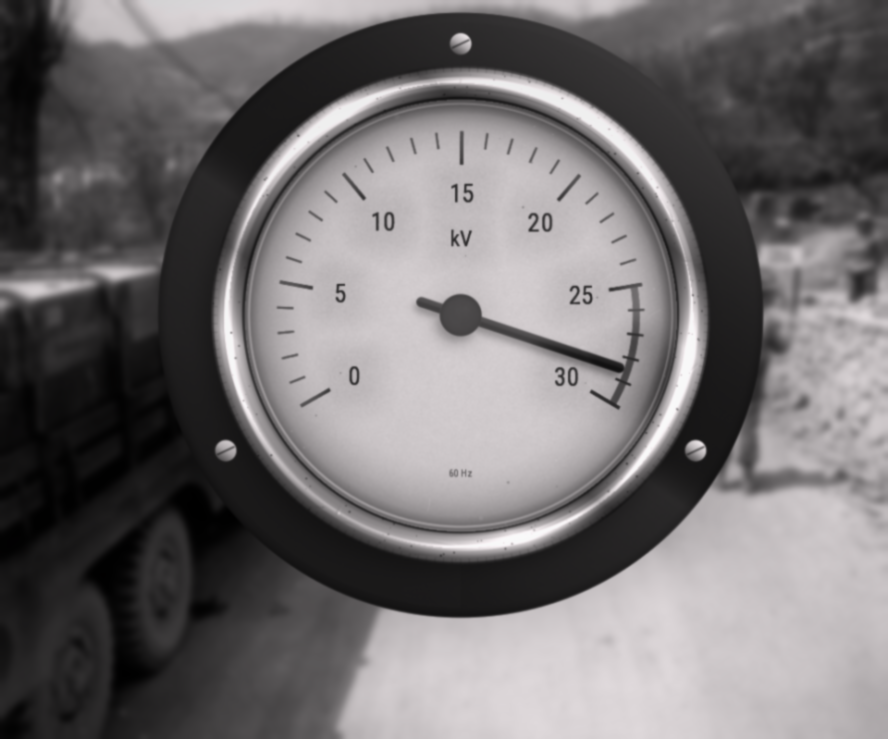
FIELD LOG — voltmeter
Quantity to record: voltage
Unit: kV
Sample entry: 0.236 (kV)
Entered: 28.5 (kV)
